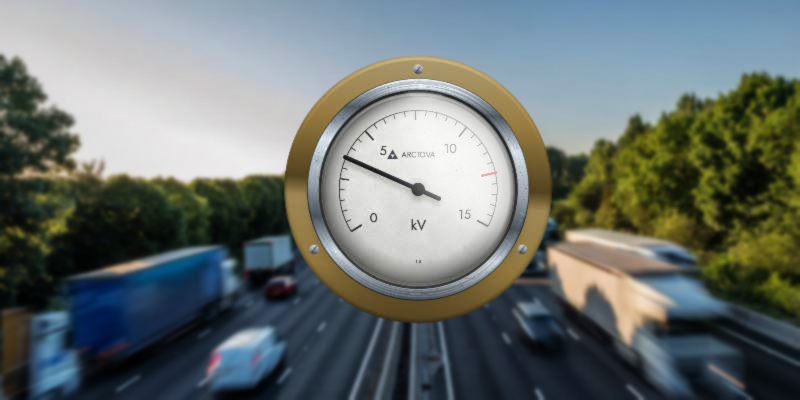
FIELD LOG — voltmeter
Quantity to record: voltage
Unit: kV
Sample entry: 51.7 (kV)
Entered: 3.5 (kV)
